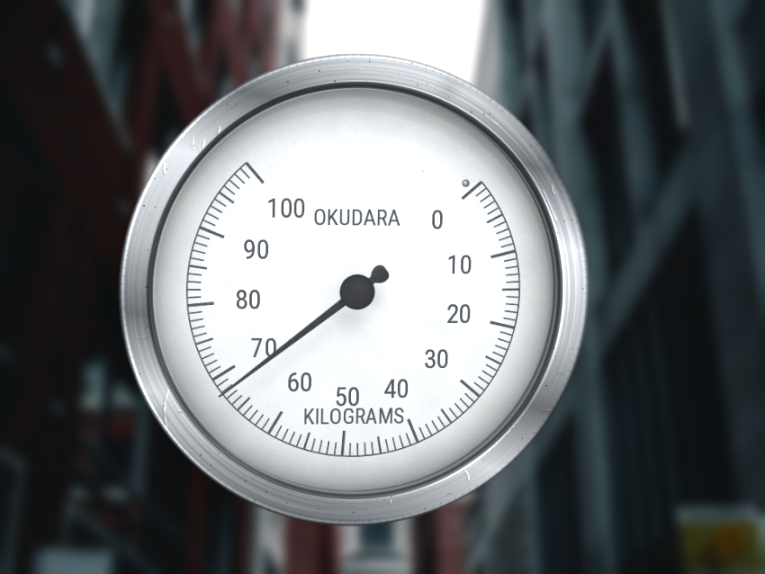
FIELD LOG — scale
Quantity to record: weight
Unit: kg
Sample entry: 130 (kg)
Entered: 68 (kg)
